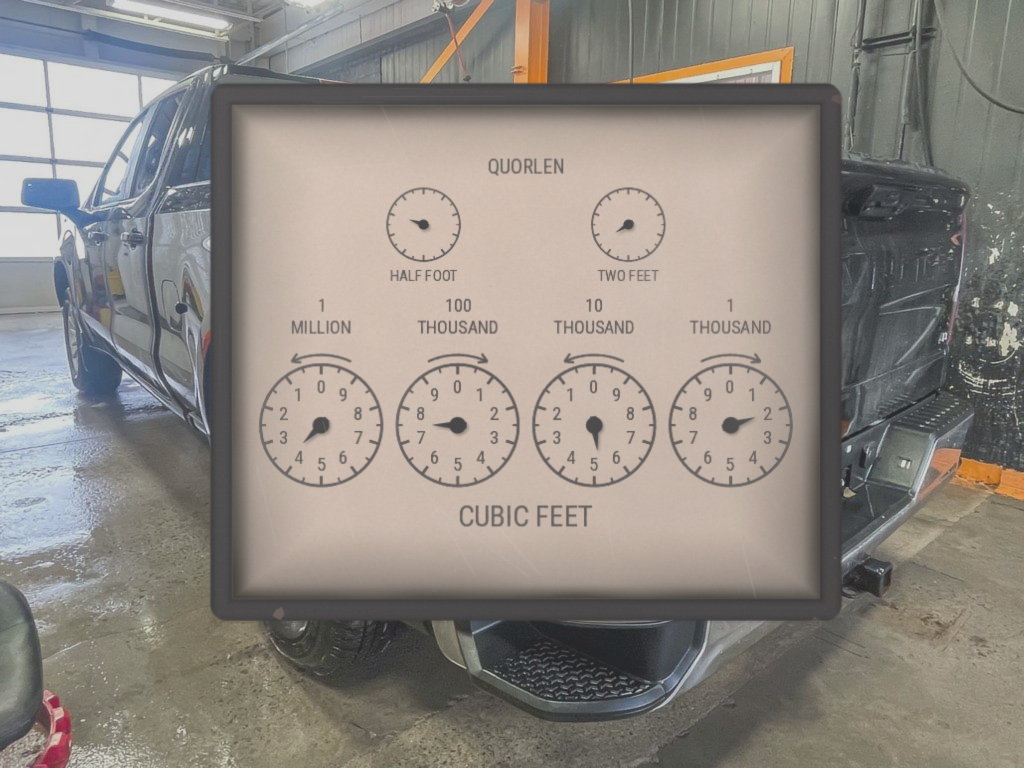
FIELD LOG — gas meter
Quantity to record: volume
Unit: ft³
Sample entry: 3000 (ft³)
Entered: 375200 (ft³)
